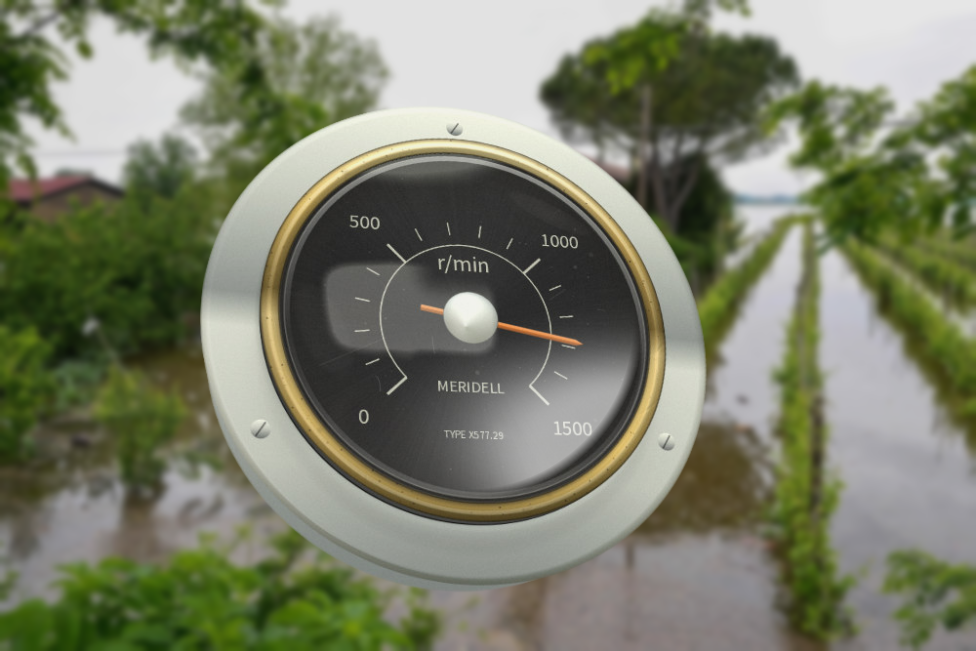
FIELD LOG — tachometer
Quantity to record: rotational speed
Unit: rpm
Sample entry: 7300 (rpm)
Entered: 1300 (rpm)
